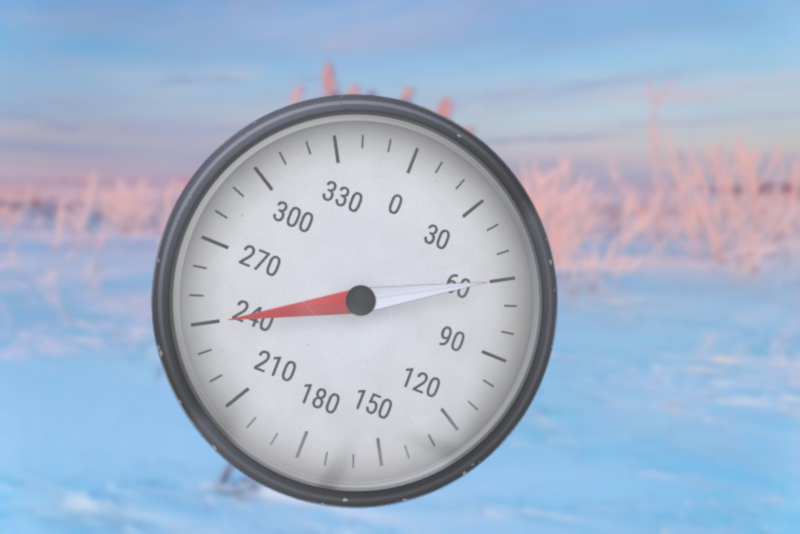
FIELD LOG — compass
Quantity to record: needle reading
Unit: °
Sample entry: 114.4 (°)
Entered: 240 (°)
